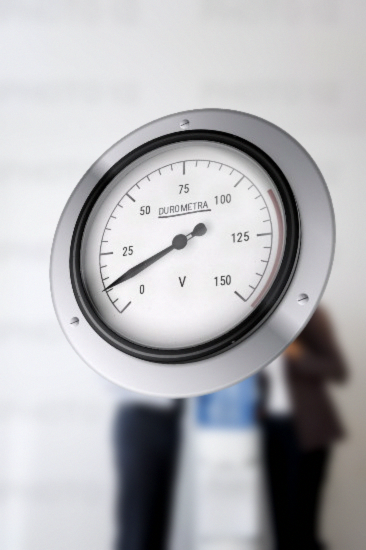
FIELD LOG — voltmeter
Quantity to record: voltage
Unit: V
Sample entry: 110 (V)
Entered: 10 (V)
